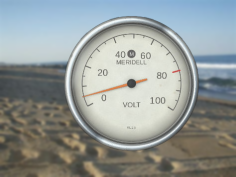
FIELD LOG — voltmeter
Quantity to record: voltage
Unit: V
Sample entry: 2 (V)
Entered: 5 (V)
